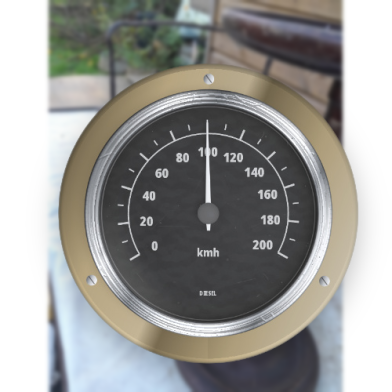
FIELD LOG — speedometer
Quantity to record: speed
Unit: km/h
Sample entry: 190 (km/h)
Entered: 100 (km/h)
